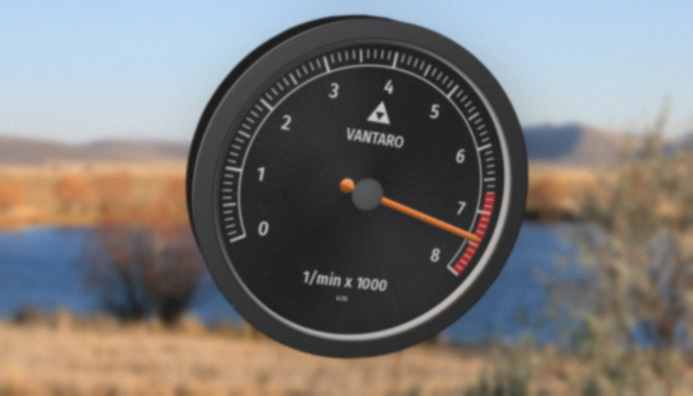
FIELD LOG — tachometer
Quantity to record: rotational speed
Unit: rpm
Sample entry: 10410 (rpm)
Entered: 7400 (rpm)
